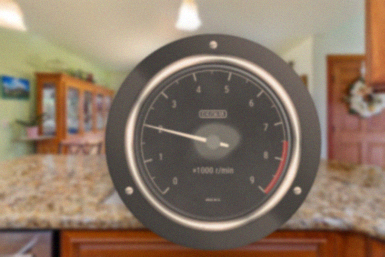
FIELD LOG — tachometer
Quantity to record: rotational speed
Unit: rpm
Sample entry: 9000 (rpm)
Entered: 2000 (rpm)
